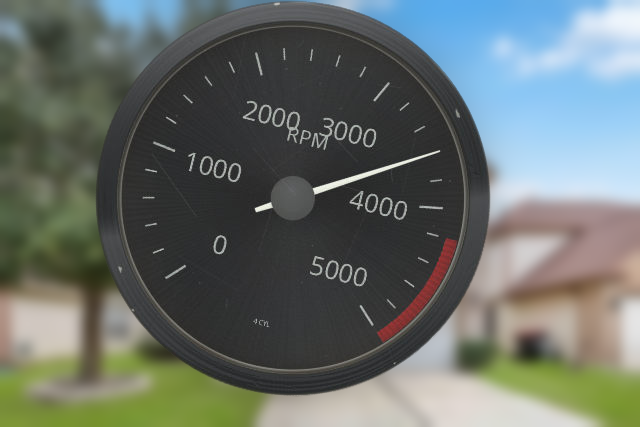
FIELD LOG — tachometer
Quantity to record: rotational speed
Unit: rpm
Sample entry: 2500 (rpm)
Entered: 3600 (rpm)
